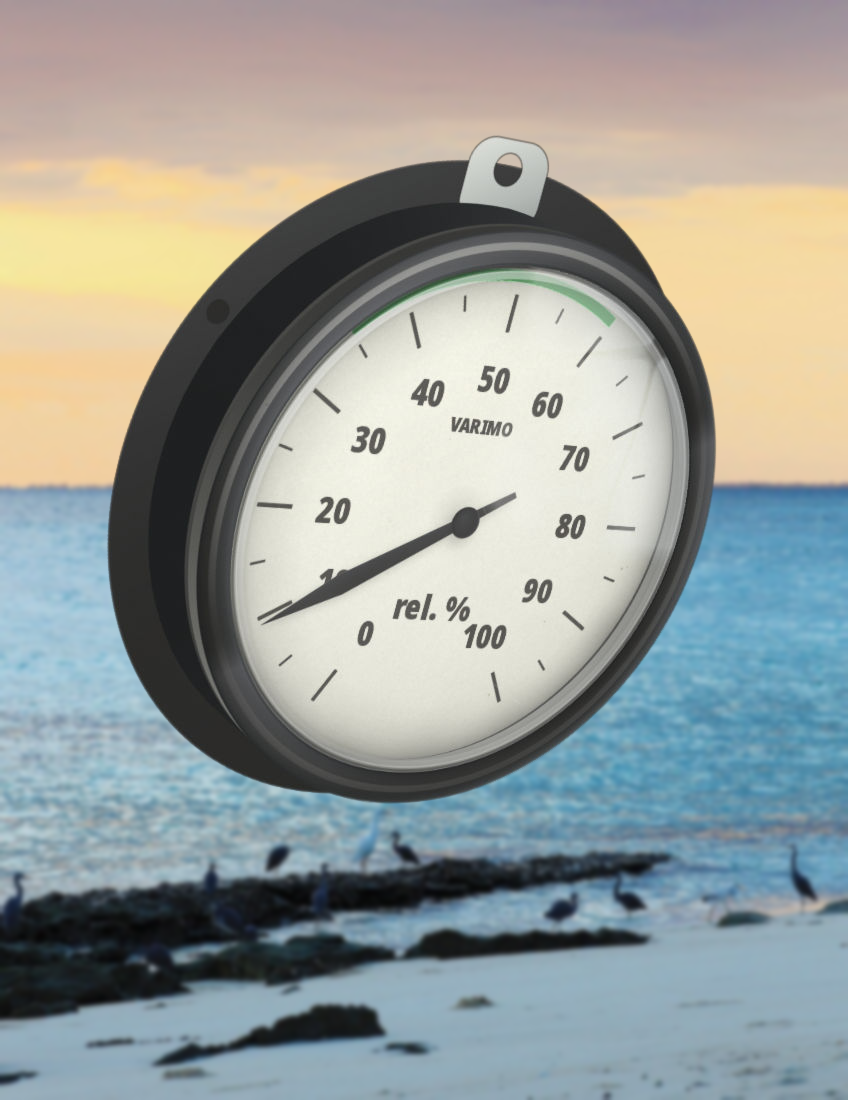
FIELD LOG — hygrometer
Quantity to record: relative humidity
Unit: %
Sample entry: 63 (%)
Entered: 10 (%)
